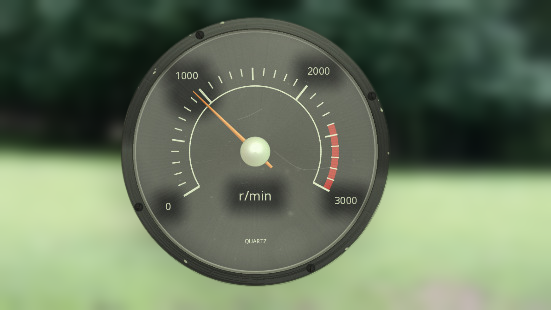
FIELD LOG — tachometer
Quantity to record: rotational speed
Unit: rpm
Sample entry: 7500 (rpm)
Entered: 950 (rpm)
